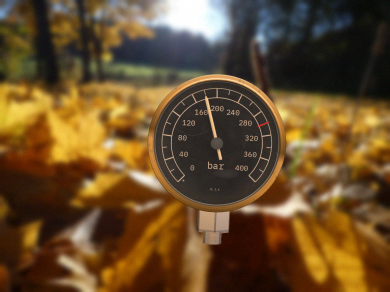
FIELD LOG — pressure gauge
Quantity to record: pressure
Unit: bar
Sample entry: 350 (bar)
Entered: 180 (bar)
